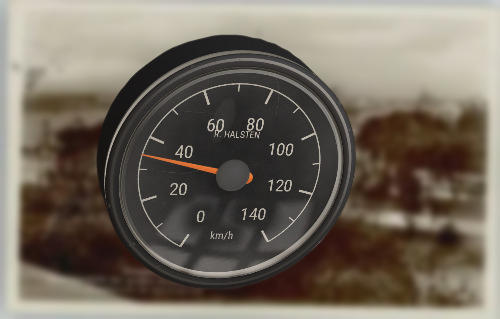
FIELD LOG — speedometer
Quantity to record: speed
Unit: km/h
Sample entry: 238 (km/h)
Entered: 35 (km/h)
